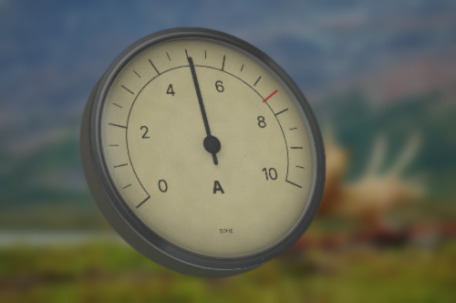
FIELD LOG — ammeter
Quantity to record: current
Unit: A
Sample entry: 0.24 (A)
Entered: 5 (A)
